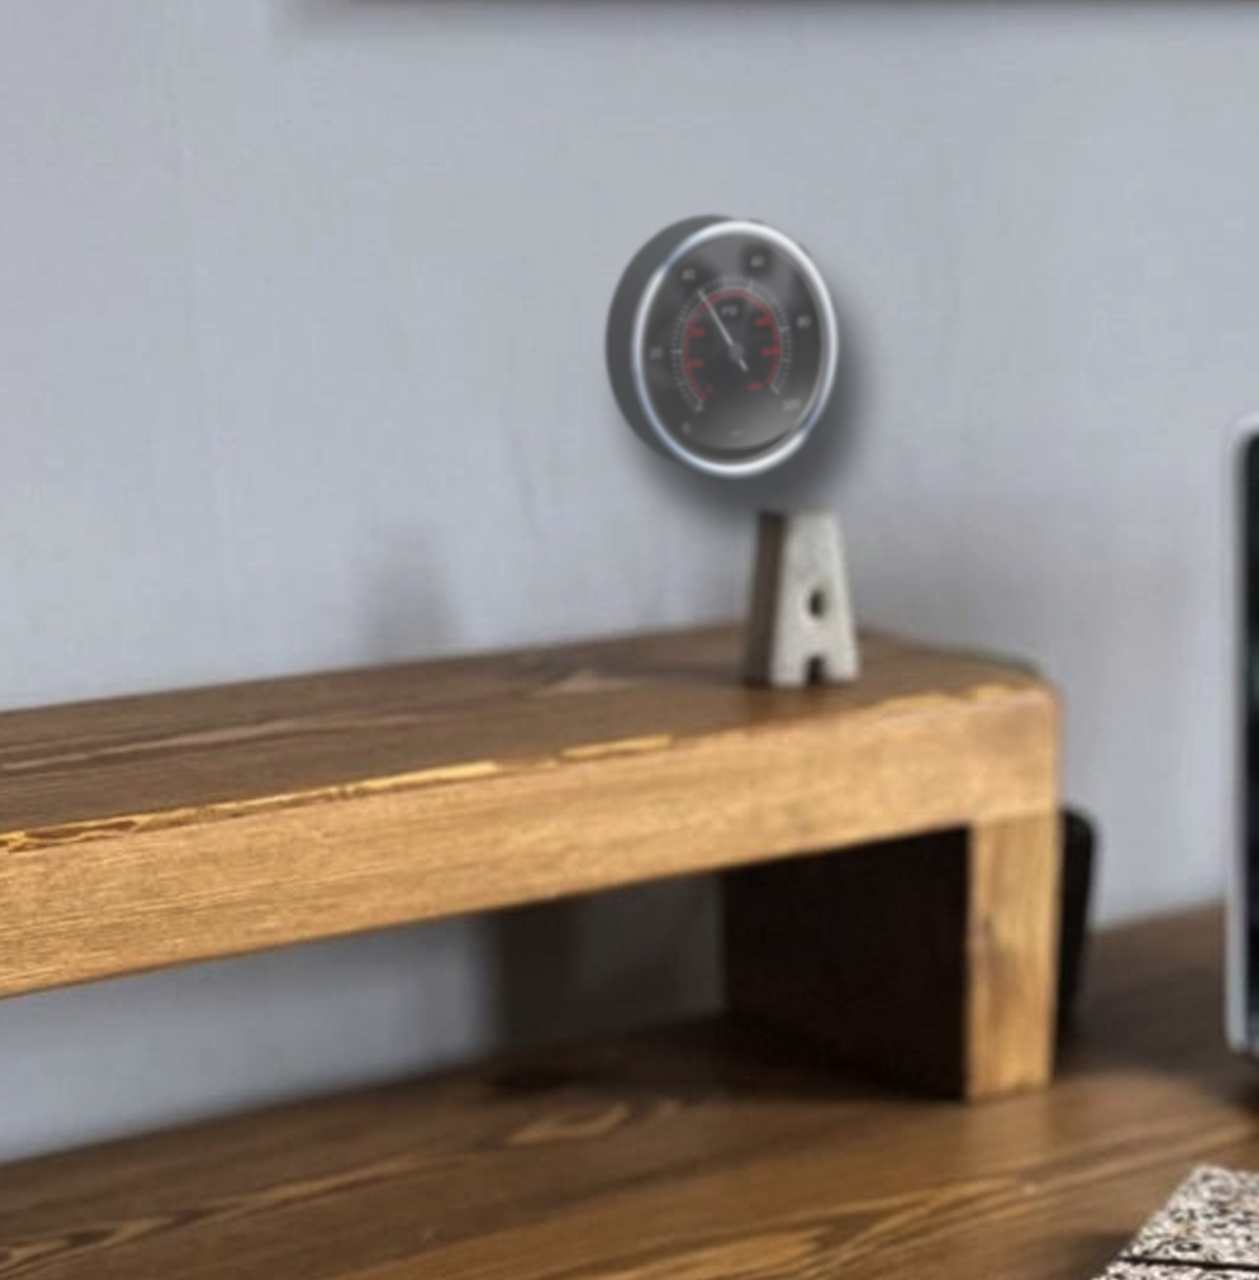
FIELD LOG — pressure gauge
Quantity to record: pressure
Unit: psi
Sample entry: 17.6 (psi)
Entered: 40 (psi)
